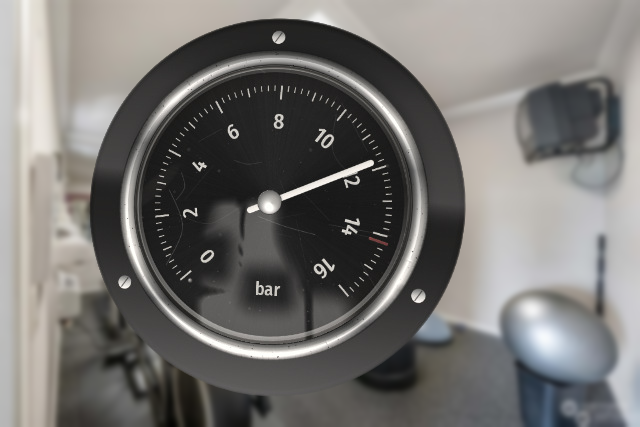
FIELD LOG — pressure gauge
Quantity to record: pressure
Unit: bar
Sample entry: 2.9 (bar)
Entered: 11.8 (bar)
